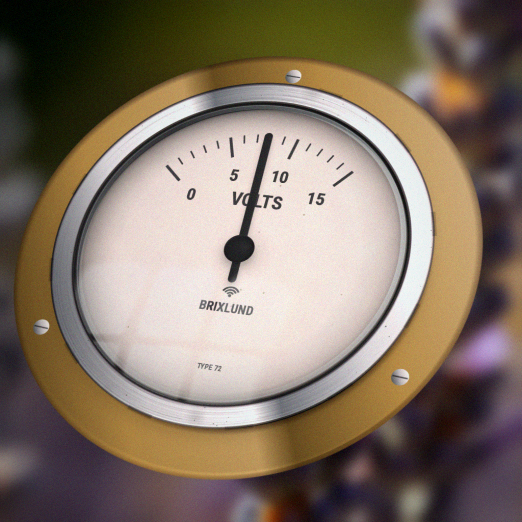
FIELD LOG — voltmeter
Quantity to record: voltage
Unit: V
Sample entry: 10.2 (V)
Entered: 8 (V)
